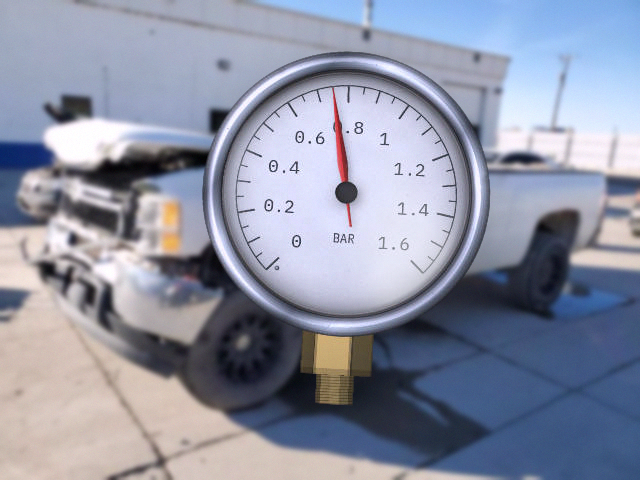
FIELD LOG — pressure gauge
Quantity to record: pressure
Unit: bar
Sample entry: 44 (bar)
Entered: 0.75 (bar)
